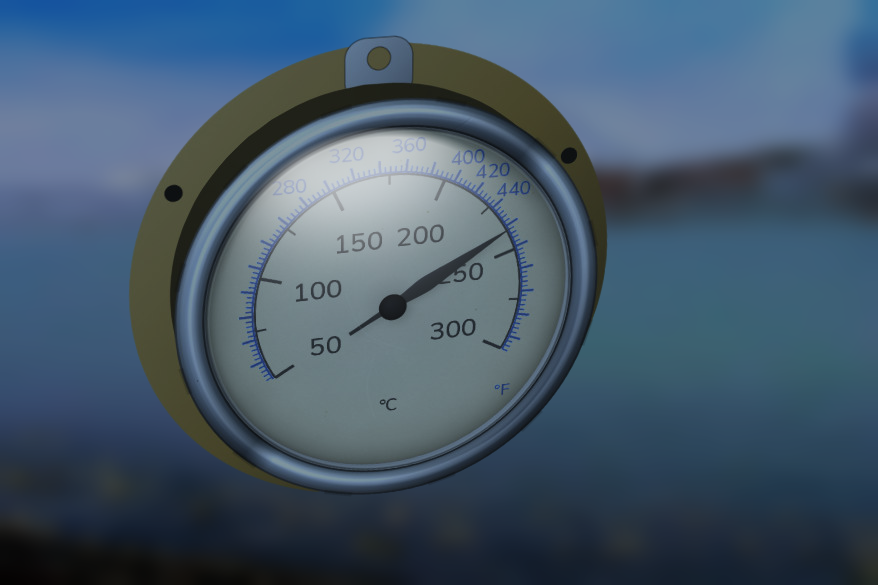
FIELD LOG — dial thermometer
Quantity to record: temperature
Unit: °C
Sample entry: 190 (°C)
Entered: 237.5 (°C)
